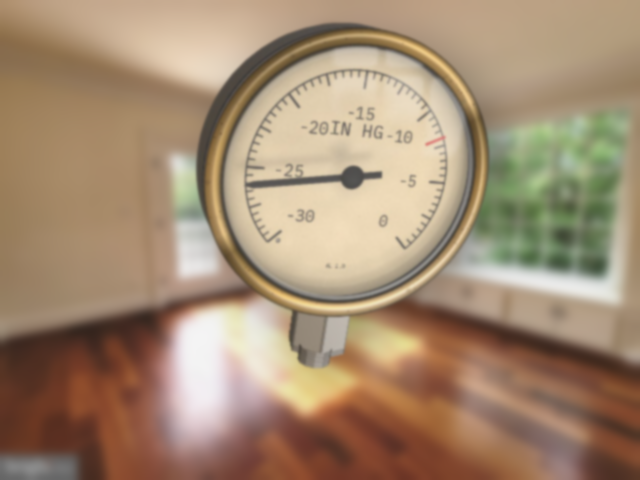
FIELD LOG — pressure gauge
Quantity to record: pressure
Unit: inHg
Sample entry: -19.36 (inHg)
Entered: -26 (inHg)
